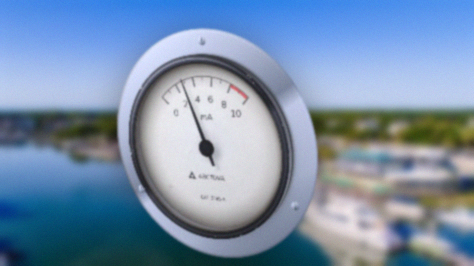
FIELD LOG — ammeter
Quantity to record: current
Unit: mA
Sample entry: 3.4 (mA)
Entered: 3 (mA)
